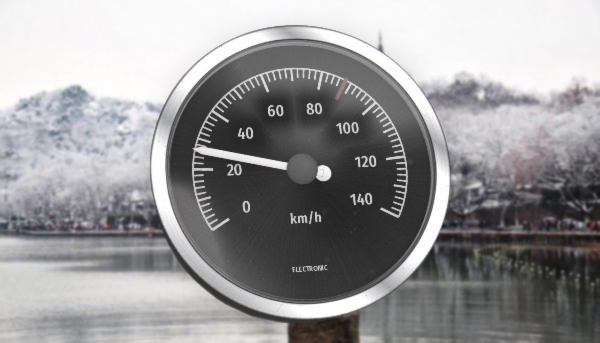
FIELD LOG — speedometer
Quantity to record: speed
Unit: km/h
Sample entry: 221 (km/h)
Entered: 26 (km/h)
